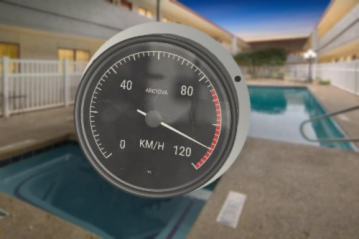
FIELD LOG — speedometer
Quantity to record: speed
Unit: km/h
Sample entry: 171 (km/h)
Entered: 110 (km/h)
